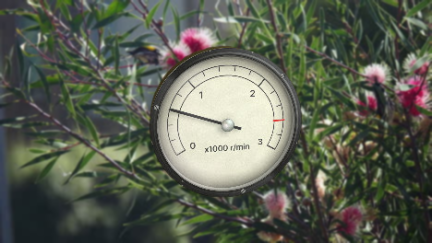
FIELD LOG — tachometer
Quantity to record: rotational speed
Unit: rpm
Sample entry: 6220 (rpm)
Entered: 600 (rpm)
